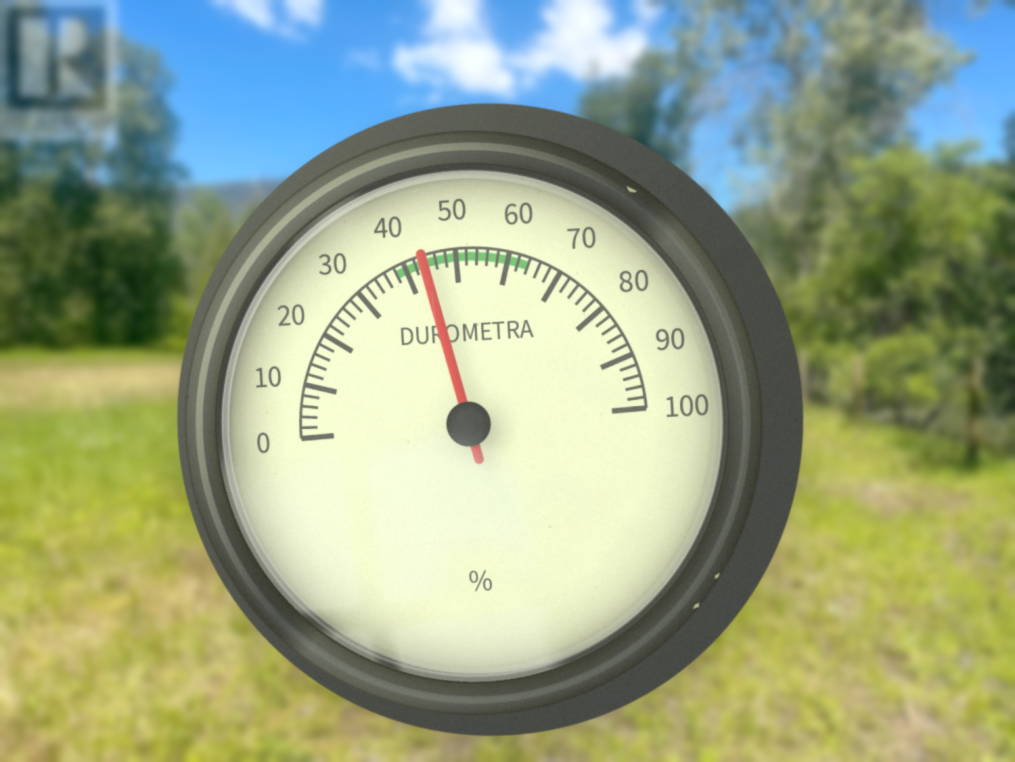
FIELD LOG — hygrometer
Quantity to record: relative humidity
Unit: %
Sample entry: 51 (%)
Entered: 44 (%)
